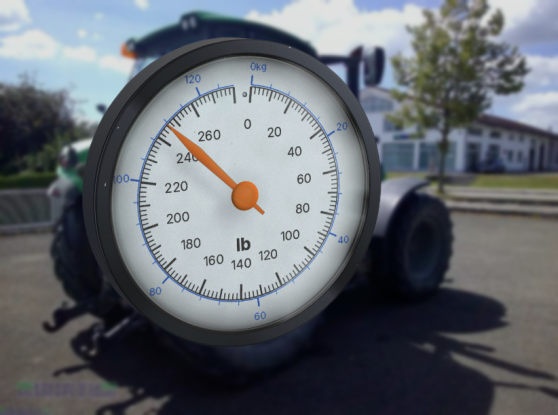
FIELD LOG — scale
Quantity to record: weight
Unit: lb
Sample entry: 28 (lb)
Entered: 246 (lb)
